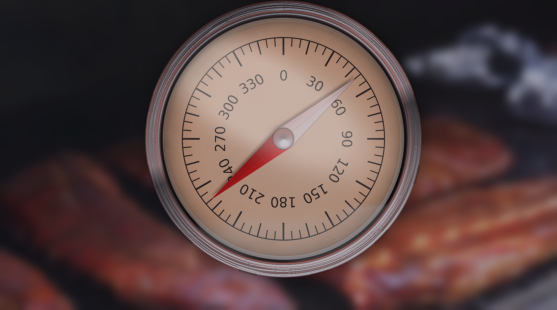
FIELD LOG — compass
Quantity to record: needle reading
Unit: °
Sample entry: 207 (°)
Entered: 230 (°)
